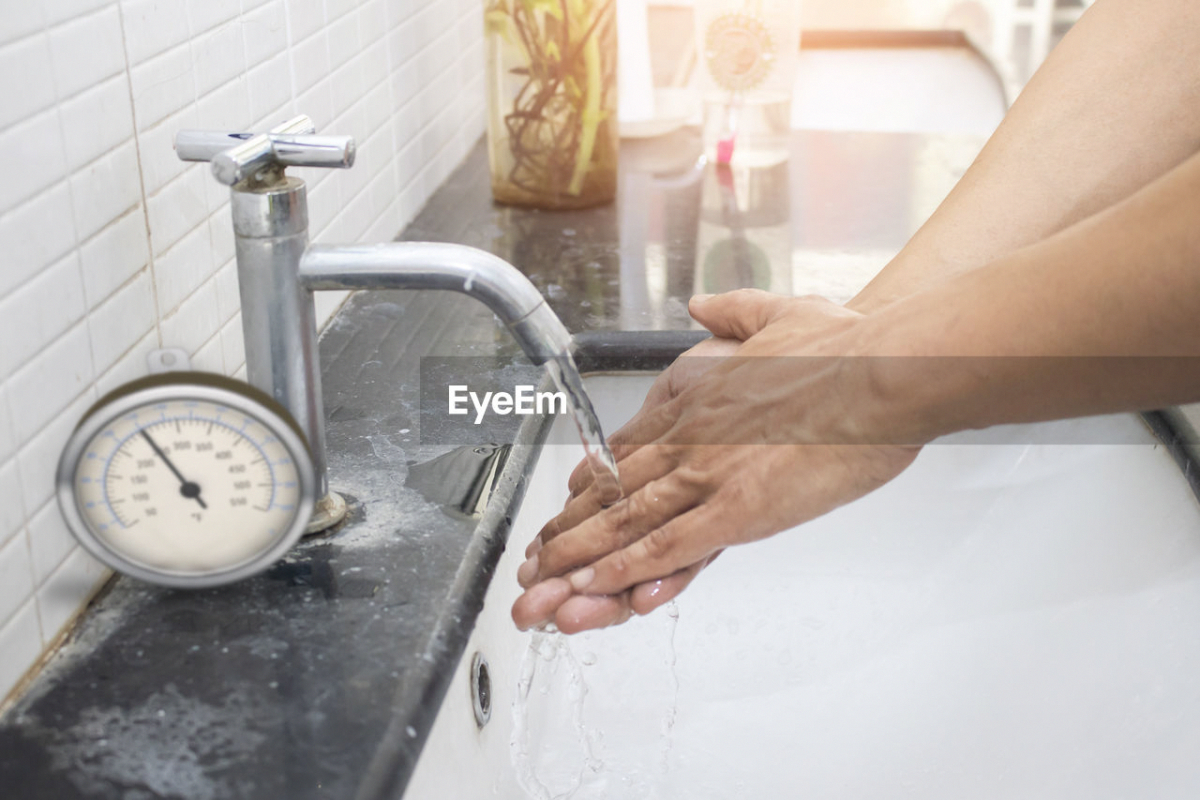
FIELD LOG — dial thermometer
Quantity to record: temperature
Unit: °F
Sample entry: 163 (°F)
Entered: 250 (°F)
